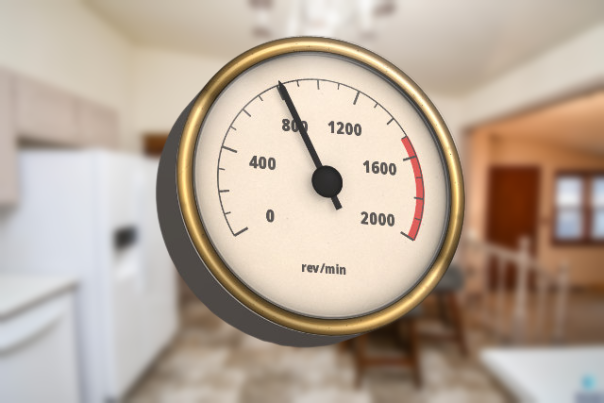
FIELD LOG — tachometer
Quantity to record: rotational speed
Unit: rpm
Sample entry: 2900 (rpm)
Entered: 800 (rpm)
